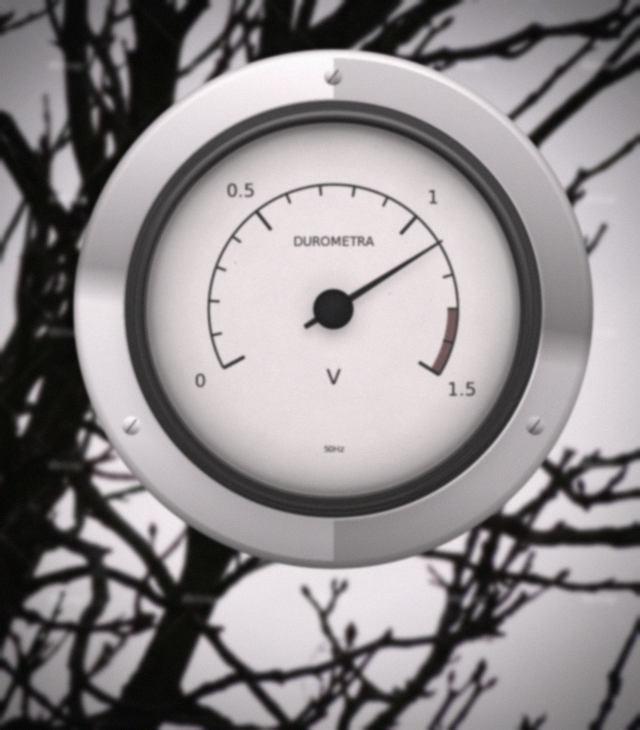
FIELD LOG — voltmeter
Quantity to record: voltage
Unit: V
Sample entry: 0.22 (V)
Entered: 1.1 (V)
